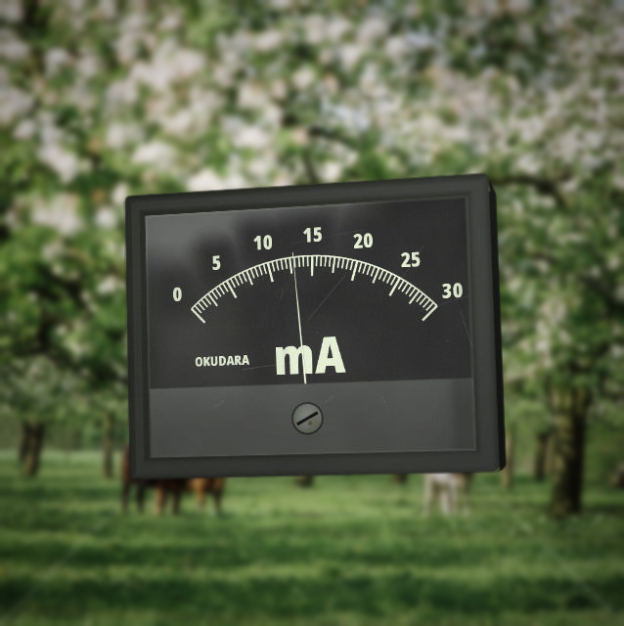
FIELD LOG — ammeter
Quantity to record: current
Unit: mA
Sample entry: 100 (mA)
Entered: 13 (mA)
